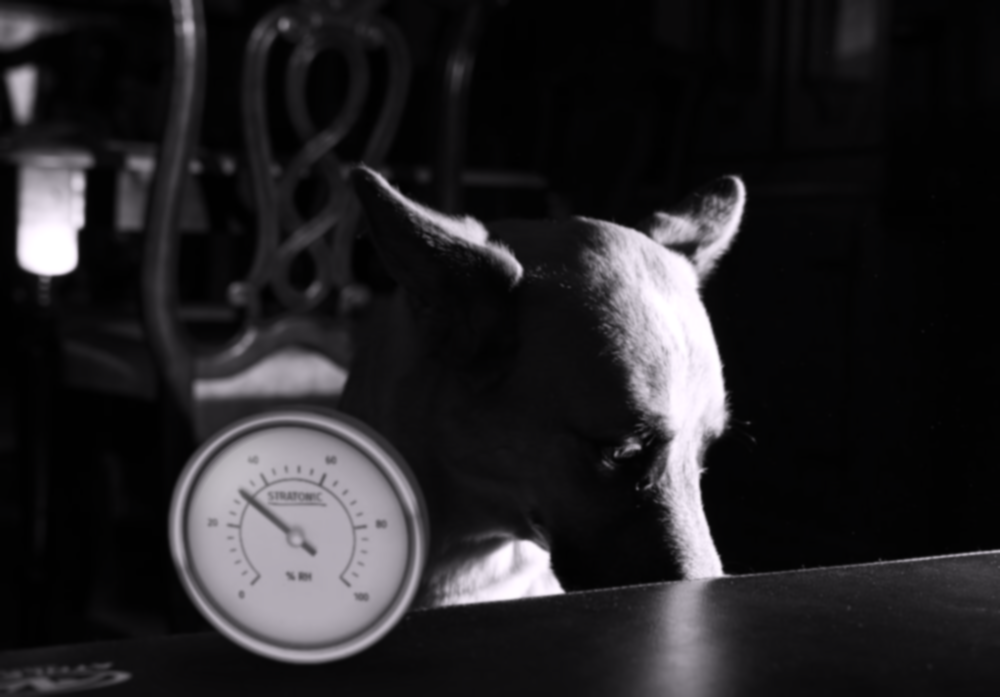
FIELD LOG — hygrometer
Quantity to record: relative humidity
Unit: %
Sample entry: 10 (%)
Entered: 32 (%)
